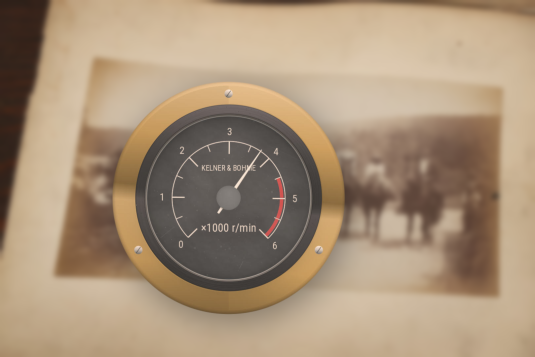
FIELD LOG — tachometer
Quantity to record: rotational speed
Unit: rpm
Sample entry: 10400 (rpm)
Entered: 3750 (rpm)
